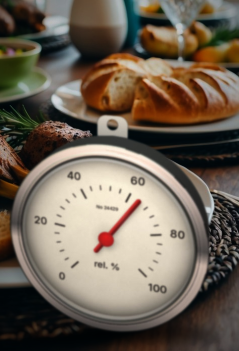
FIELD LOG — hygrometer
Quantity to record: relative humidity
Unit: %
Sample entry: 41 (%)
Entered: 64 (%)
